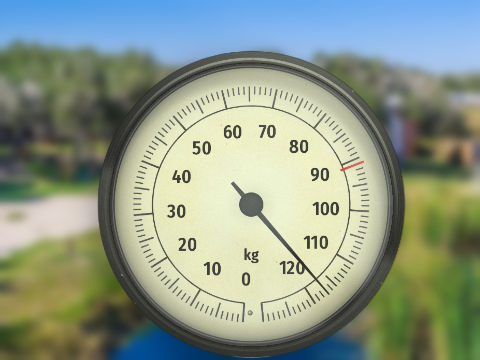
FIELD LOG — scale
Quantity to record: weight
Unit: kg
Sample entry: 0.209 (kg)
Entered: 117 (kg)
